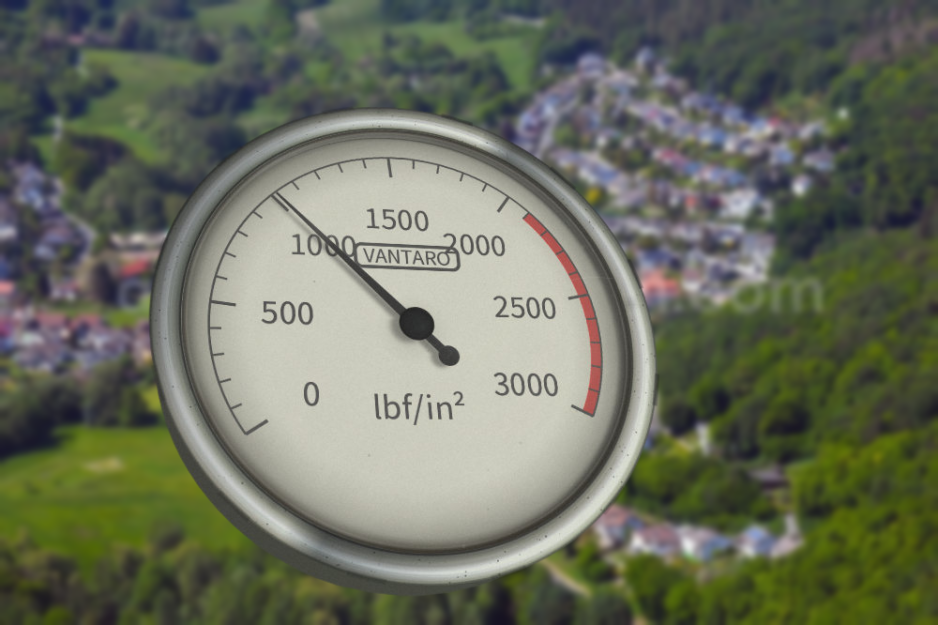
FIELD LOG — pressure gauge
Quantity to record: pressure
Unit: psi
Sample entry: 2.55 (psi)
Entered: 1000 (psi)
